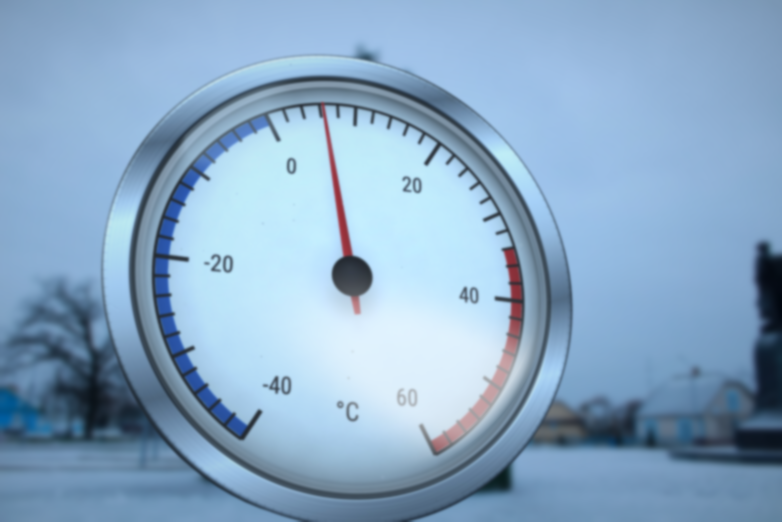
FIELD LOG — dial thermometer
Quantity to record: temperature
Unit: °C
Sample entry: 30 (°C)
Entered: 6 (°C)
